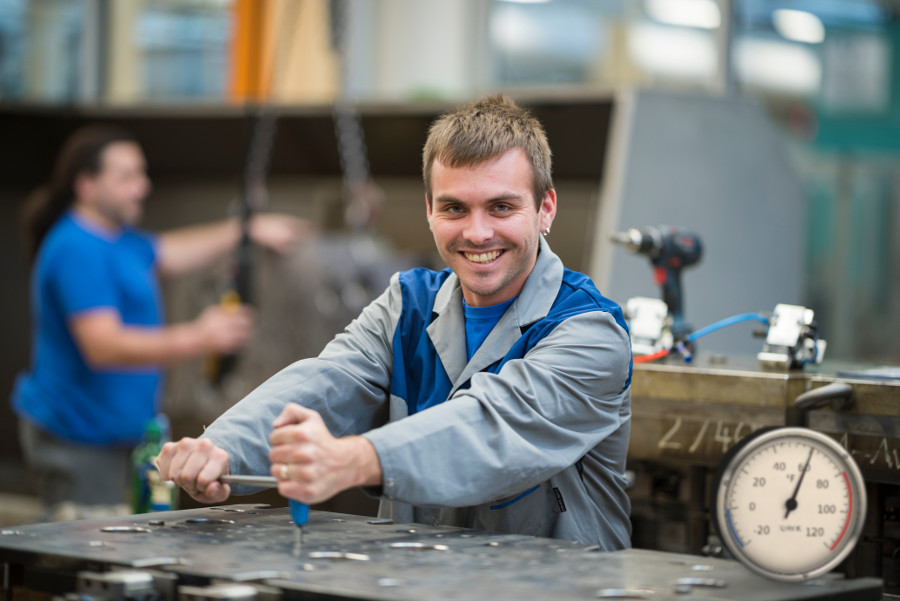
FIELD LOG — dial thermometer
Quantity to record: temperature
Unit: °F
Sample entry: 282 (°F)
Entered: 60 (°F)
